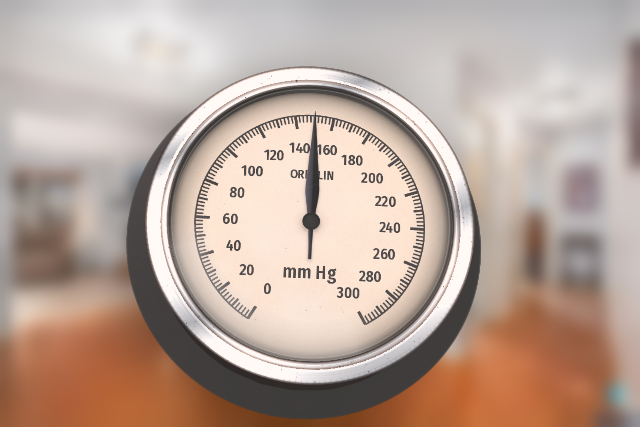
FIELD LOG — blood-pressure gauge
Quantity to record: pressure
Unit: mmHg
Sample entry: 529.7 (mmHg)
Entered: 150 (mmHg)
